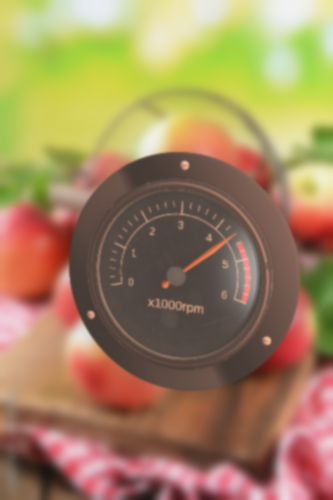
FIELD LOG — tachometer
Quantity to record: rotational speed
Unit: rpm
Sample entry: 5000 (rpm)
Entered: 4400 (rpm)
